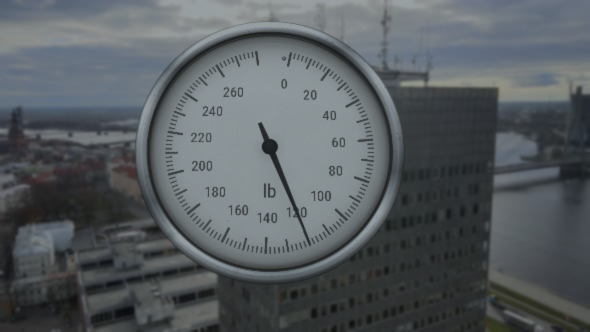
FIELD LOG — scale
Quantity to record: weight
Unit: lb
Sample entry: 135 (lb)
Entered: 120 (lb)
